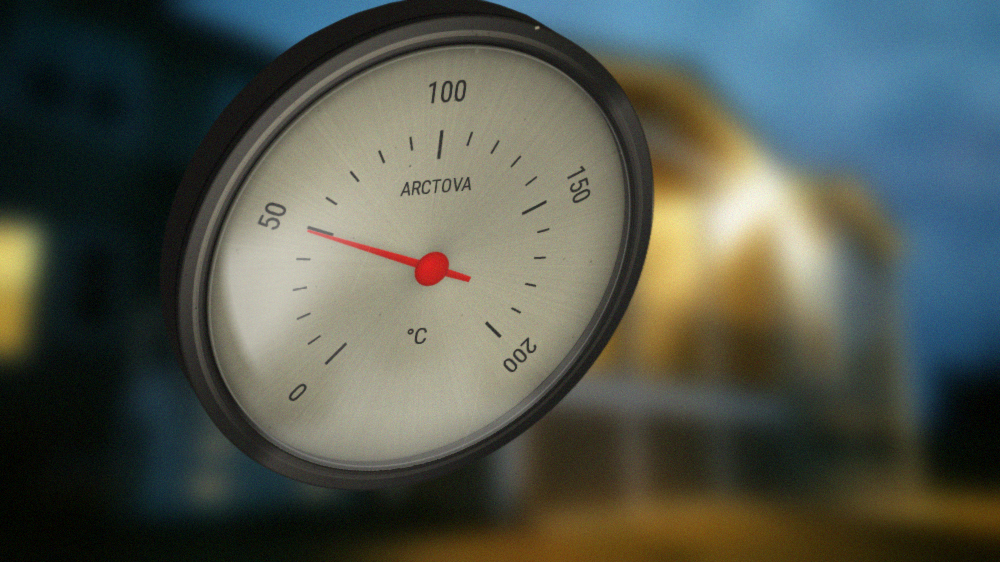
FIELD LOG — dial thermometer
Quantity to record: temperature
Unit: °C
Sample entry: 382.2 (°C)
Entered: 50 (°C)
